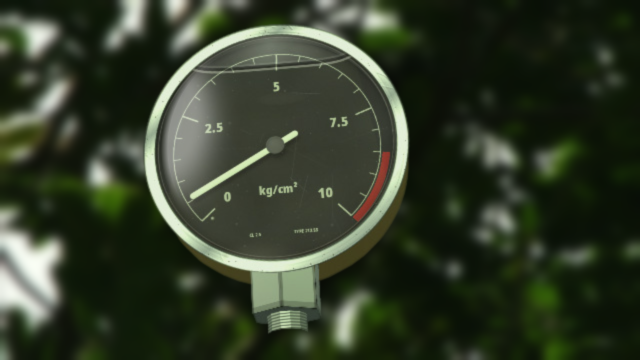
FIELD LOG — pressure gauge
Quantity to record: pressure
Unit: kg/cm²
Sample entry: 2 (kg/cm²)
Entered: 0.5 (kg/cm²)
